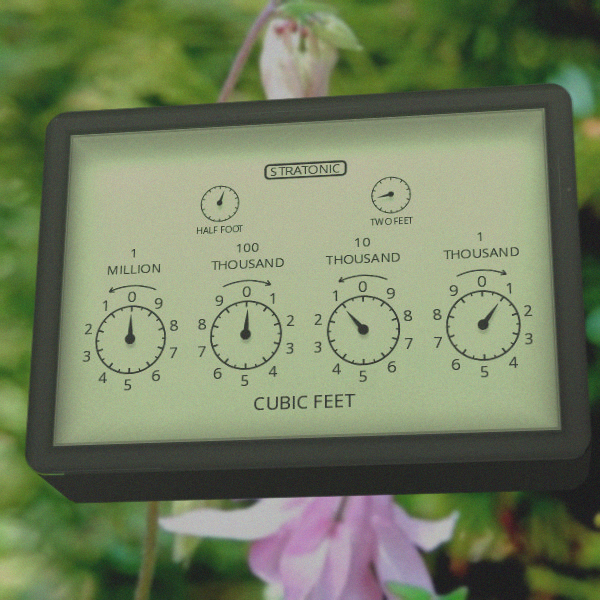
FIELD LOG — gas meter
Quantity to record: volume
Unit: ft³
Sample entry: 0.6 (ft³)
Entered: 1100 (ft³)
